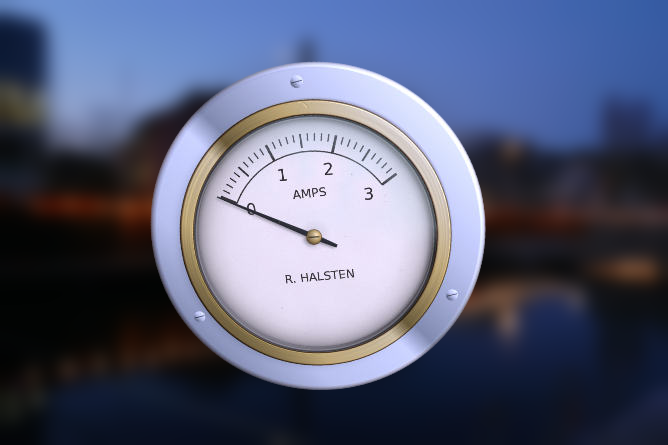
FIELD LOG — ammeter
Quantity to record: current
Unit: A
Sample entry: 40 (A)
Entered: 0 (A)
